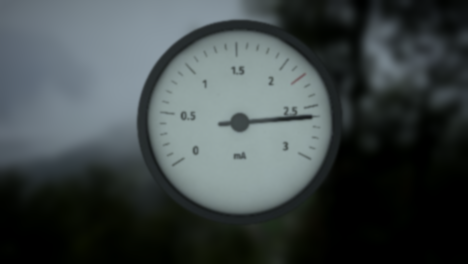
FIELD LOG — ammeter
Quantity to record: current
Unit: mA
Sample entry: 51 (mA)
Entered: 2.6 (mA)
